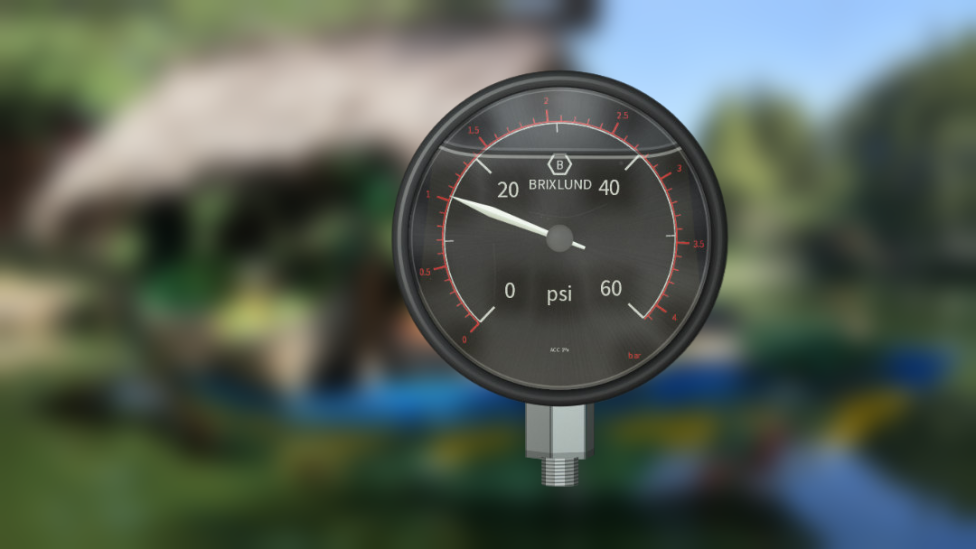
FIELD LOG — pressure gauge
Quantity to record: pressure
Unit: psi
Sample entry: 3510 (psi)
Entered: 15 (psi)
